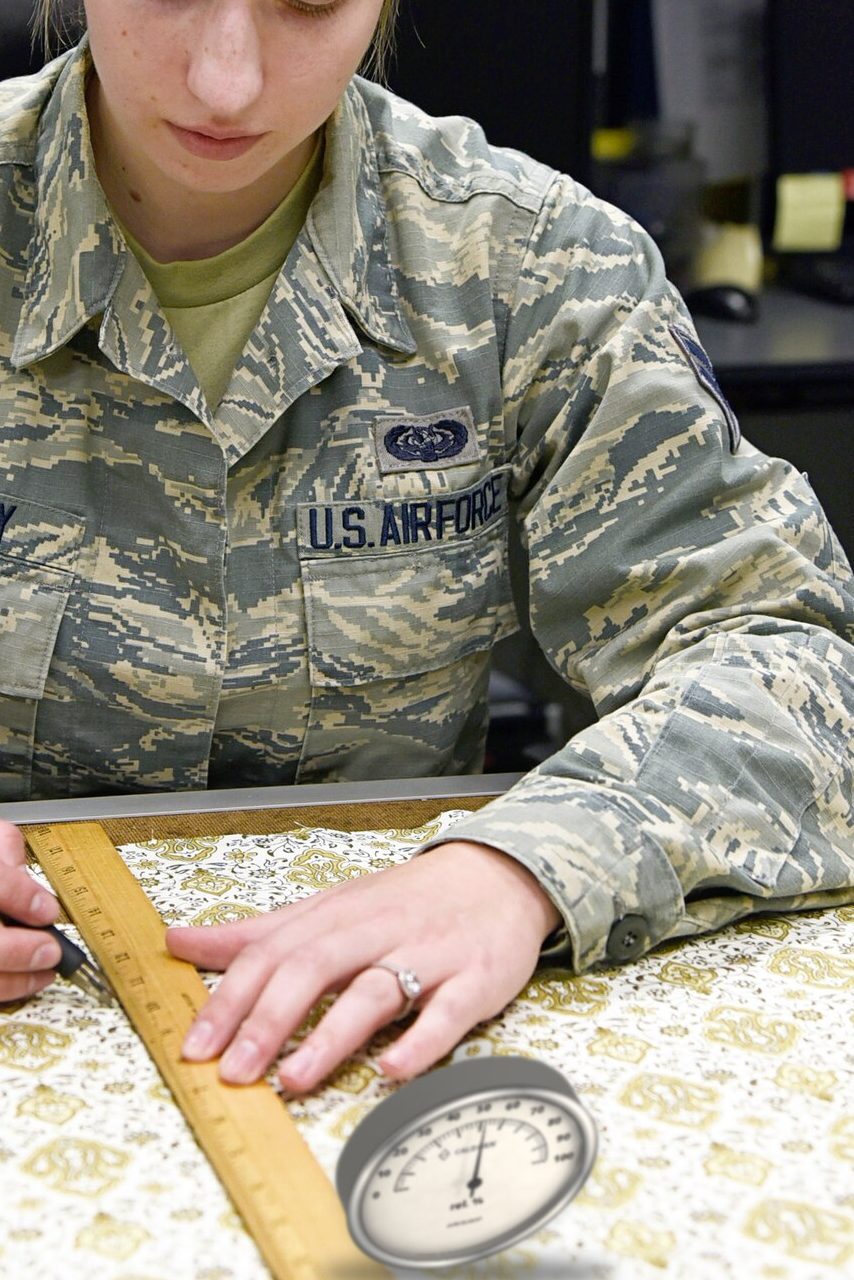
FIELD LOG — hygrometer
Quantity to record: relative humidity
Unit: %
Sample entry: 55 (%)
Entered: 50 (%)
